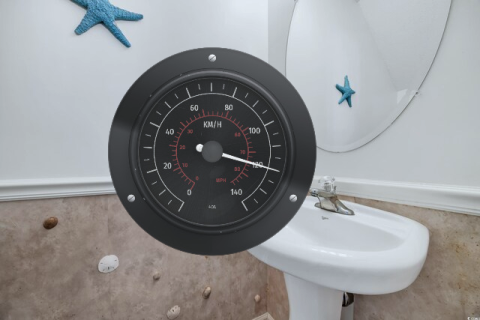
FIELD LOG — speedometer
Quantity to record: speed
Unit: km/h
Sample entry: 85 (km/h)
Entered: 120 (km/h)
